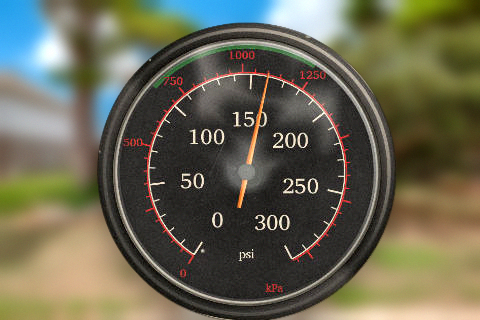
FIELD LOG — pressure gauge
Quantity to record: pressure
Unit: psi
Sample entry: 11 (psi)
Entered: 160 (psi)
